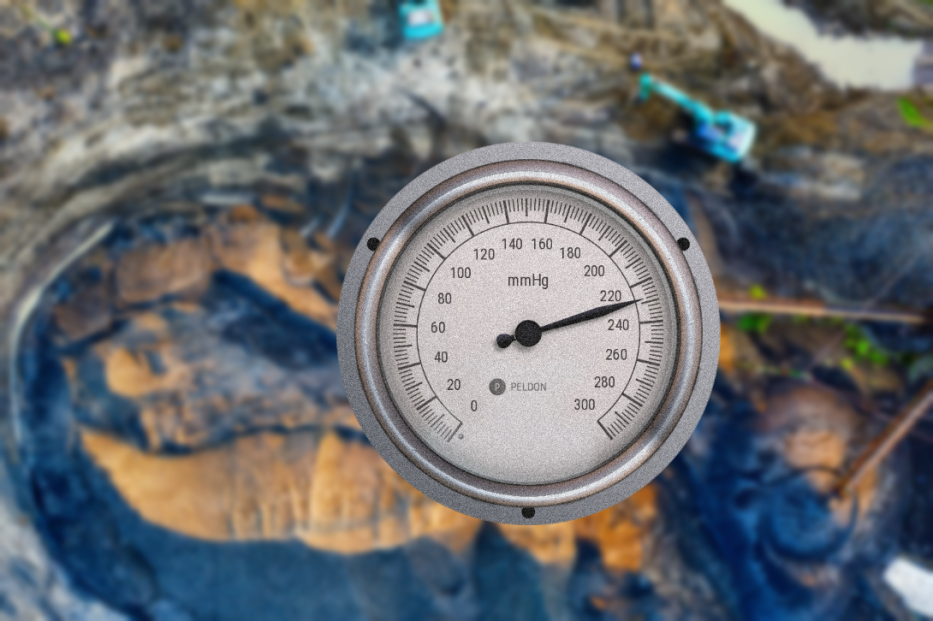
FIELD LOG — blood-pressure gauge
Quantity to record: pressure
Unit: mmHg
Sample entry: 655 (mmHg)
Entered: 228 (mmHg)
